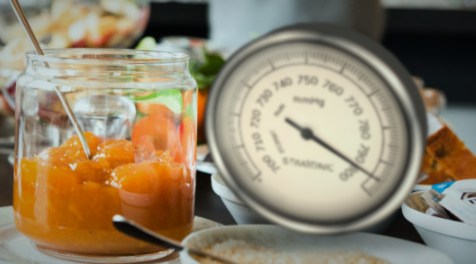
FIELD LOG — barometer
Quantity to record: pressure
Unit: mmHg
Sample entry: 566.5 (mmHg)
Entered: 795 (mmHg)
